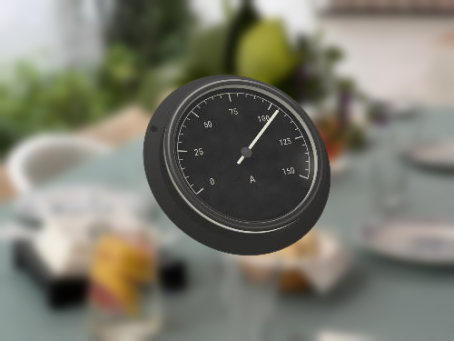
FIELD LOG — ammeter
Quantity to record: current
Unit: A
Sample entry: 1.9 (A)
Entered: 105 (A)
